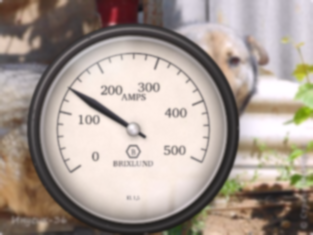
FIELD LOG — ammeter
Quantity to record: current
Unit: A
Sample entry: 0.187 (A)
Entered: 140 (A)
